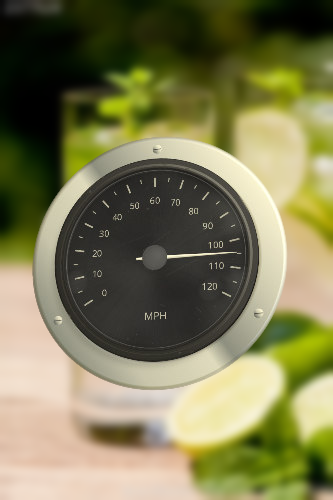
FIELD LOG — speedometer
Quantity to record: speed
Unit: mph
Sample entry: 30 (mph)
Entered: 105 (mph)
